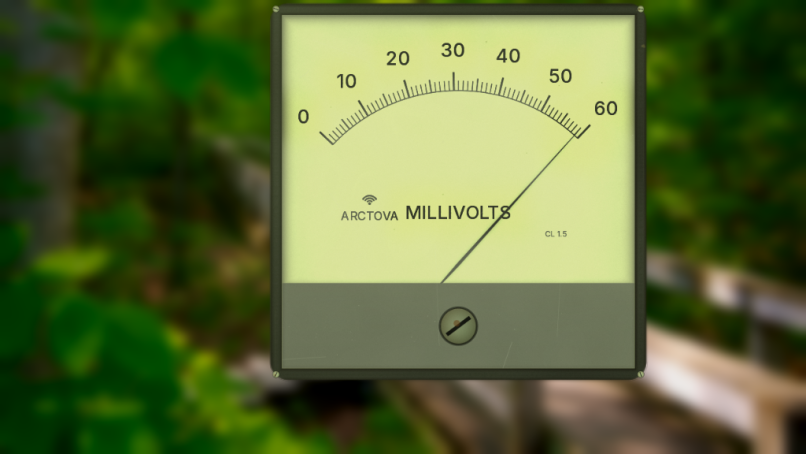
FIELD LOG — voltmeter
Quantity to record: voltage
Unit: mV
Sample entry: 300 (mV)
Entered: 59 (mV)
